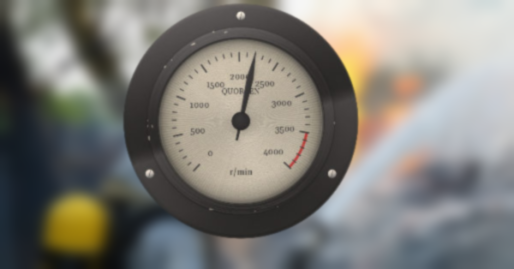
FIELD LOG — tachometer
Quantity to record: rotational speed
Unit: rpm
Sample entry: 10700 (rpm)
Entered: 2200 (rpm)
